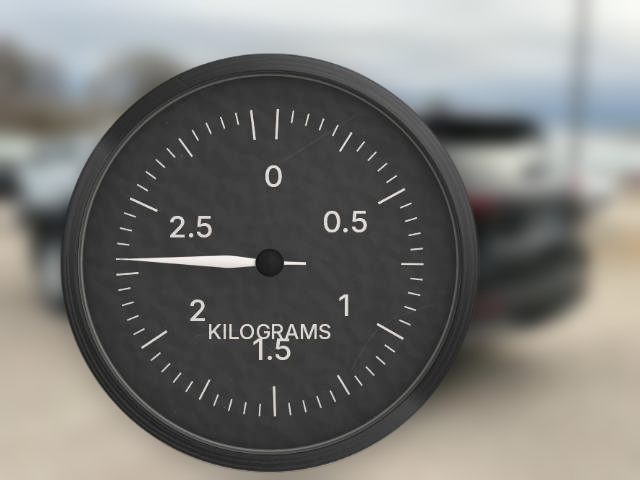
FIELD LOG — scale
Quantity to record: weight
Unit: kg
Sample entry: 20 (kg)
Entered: 2.3 (kg)
